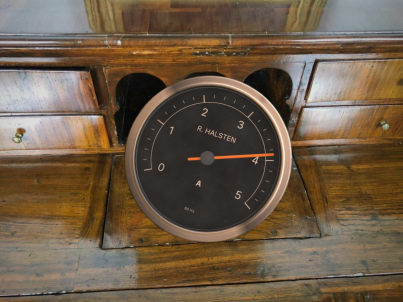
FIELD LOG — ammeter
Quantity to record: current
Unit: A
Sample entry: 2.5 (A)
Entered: 3.9 (A)
